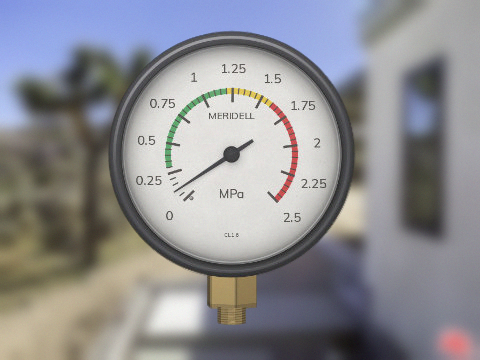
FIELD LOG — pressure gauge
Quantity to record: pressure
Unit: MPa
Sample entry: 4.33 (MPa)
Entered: 0.1 (MPa)
